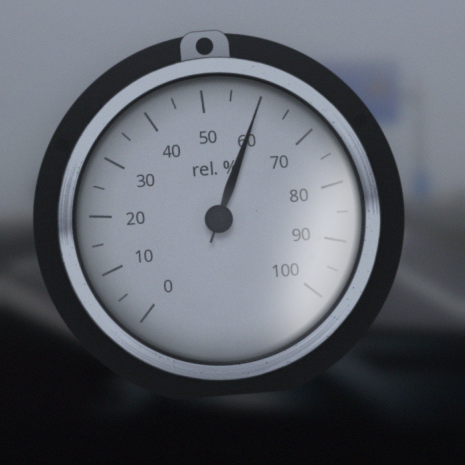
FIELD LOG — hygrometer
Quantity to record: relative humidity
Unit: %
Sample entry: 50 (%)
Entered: 60 (%)
